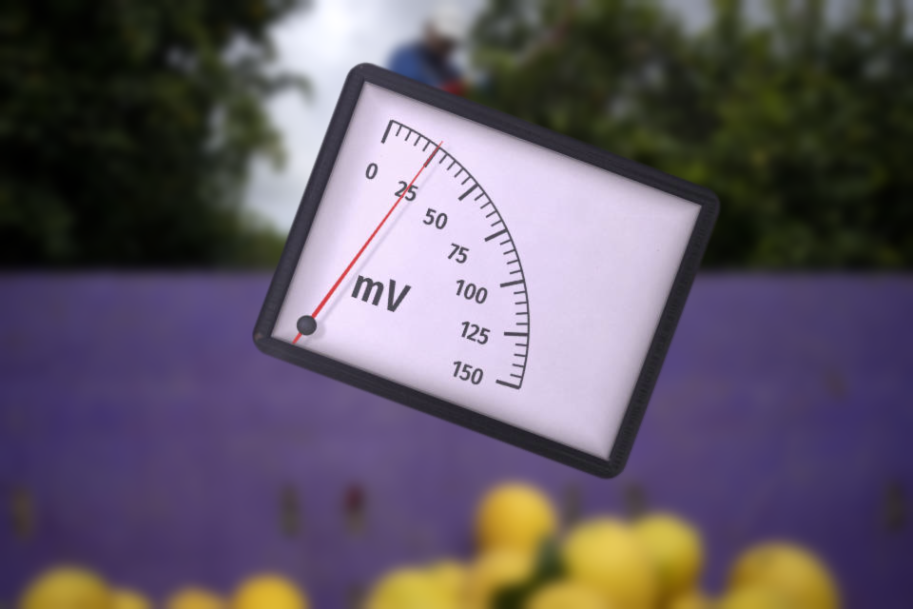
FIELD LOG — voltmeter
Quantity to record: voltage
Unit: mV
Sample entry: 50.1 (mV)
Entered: 25 (mV)
